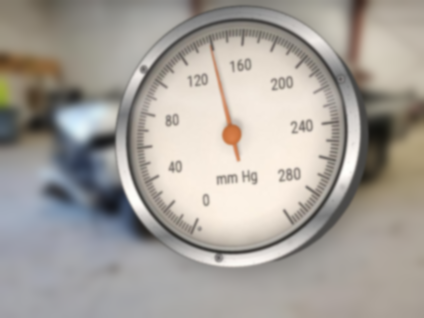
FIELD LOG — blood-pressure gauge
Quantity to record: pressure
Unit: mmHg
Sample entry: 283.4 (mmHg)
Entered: 140 (mmHg)
